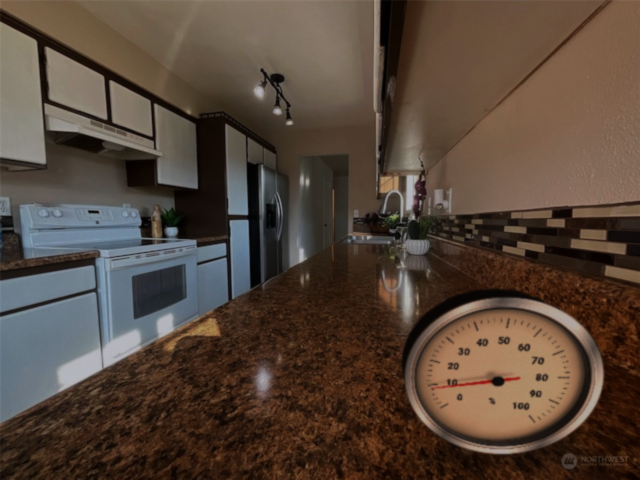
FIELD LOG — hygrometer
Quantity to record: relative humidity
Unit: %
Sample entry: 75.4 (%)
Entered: 10 (%)
